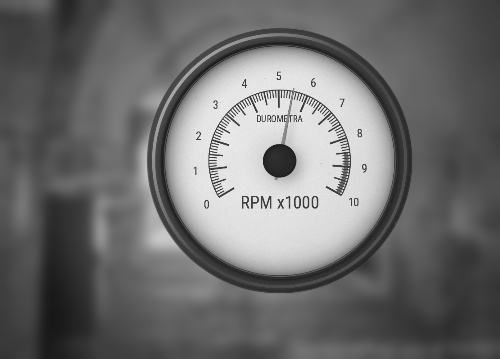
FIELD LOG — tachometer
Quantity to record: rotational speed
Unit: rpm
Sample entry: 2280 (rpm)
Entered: 5500 (rpm)
